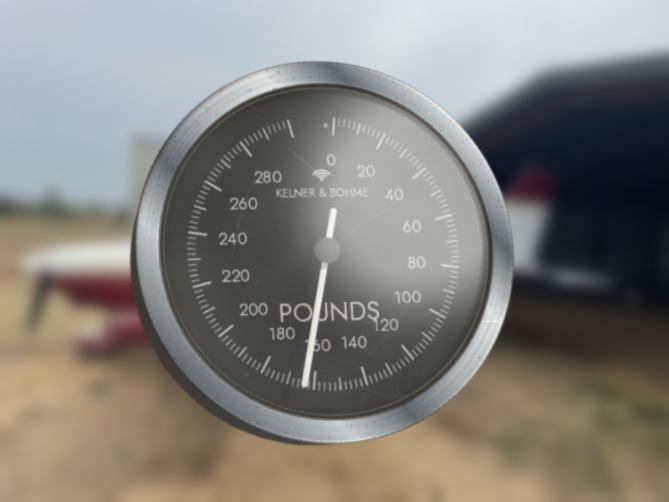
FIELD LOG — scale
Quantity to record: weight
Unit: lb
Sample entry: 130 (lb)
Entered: 164 (lb)
